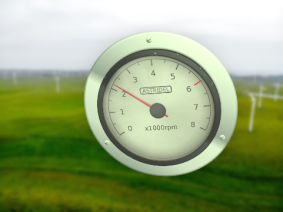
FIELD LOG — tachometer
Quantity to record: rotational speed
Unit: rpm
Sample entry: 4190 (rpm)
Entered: 2250 (rpm)
